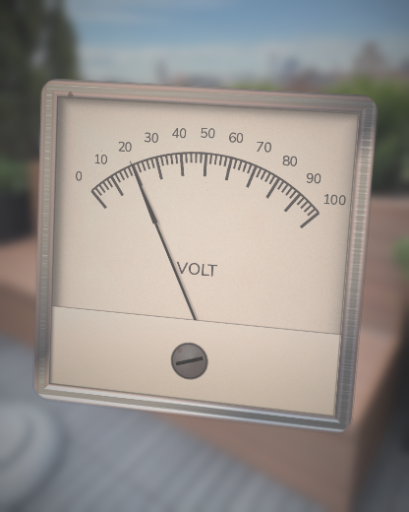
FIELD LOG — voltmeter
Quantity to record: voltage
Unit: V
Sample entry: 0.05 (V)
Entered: 20 (V)
